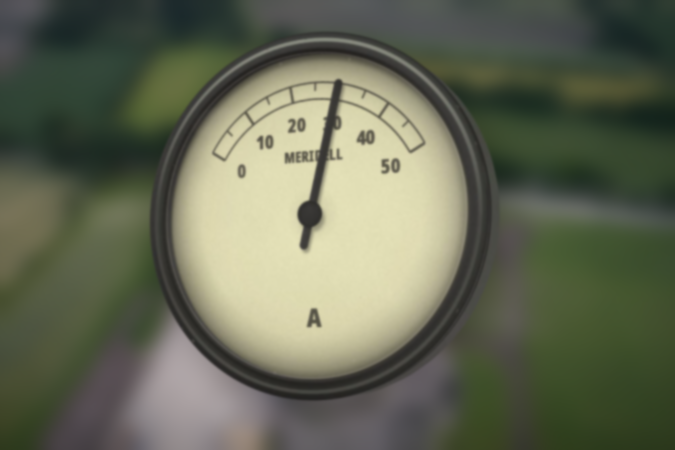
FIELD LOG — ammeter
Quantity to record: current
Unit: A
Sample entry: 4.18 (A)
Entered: 30 (A)
